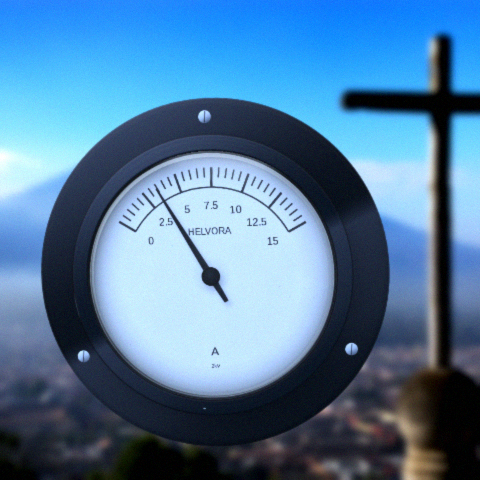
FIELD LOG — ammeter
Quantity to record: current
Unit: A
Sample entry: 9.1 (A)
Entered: 3.5 (A)
